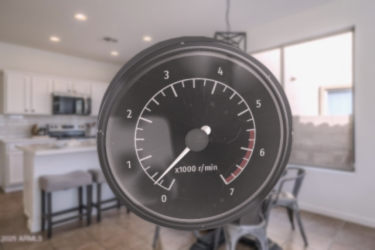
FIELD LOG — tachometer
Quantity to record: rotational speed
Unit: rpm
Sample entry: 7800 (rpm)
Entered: 375 (rpm)
